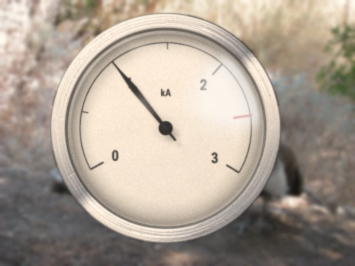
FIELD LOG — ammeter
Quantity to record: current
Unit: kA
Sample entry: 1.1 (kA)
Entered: 1 (kA)
